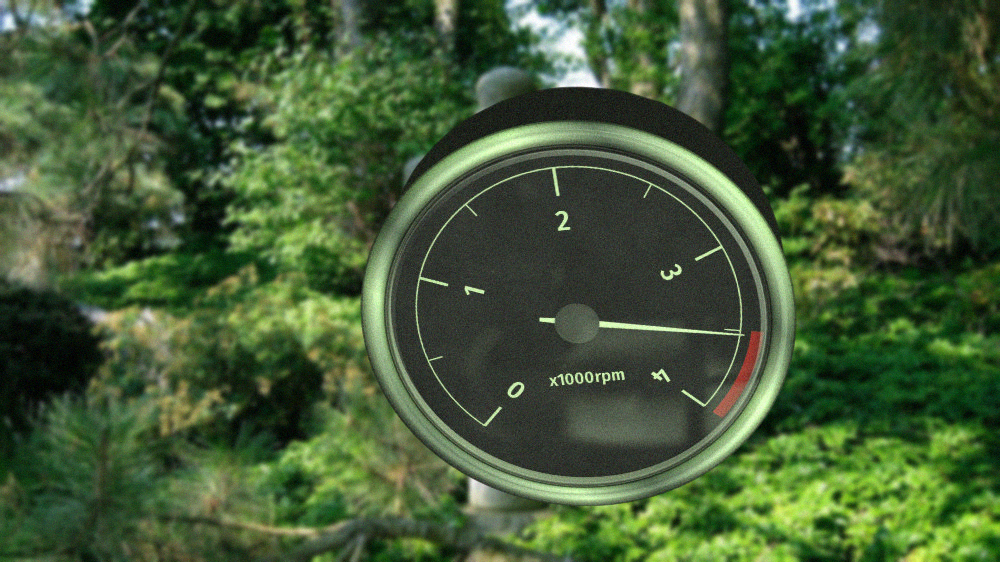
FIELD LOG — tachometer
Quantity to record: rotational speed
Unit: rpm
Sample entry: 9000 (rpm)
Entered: 3500 (rpm)
